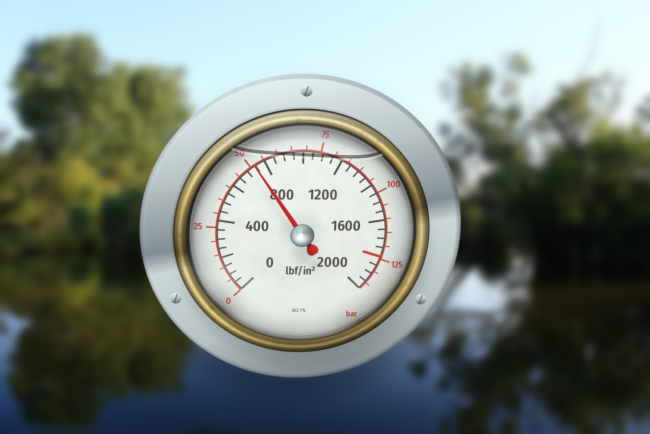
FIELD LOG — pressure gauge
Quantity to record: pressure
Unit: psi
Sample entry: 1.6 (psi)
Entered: 750 (psi)
